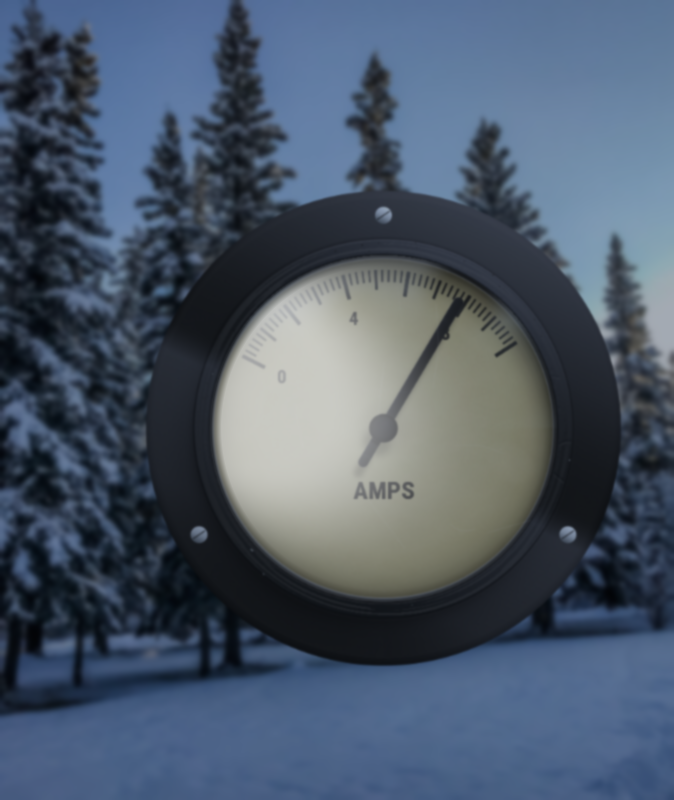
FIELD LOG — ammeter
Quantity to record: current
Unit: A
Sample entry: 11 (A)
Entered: 7.8 (A)
